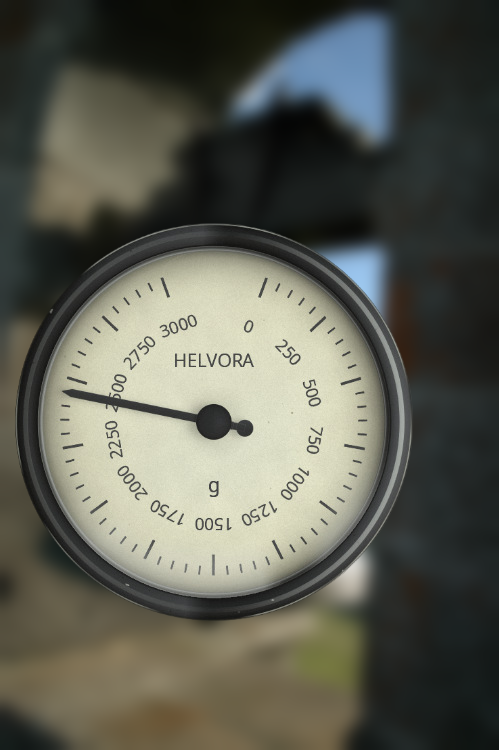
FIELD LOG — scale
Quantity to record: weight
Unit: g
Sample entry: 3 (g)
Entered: 2450 (g)
